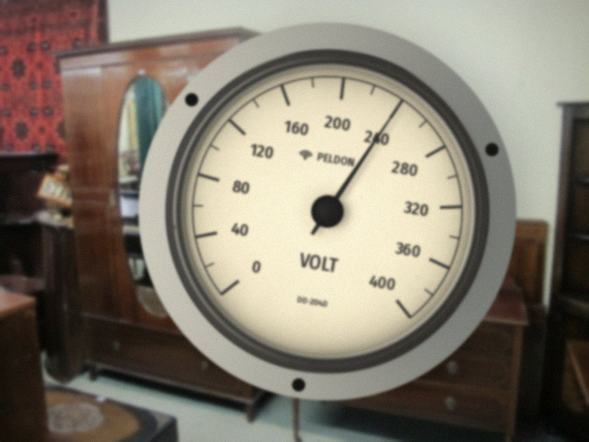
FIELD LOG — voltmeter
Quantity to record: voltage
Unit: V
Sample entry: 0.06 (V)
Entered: 240 (V)
